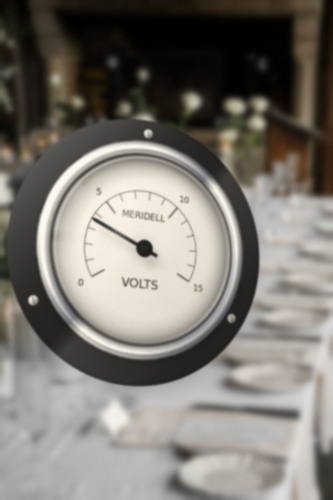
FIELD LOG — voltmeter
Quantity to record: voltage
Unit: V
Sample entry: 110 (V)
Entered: 3.5 (V)
